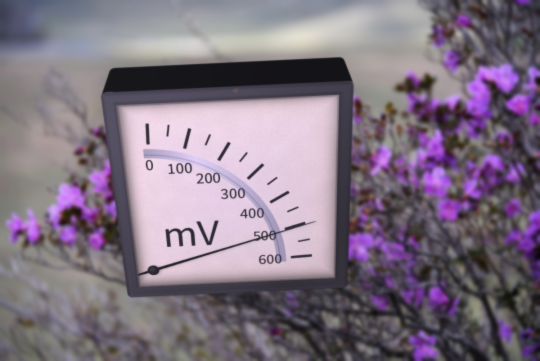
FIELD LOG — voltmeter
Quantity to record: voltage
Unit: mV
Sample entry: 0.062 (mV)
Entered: 500 (mV)
